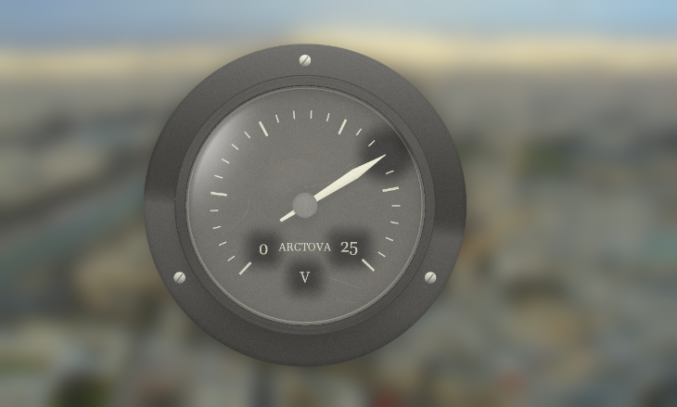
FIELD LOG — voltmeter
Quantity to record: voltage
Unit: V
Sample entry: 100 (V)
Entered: 18 (V)
